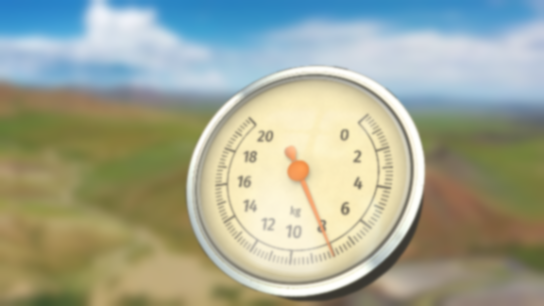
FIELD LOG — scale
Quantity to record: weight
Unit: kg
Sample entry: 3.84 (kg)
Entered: 8 (kg)
